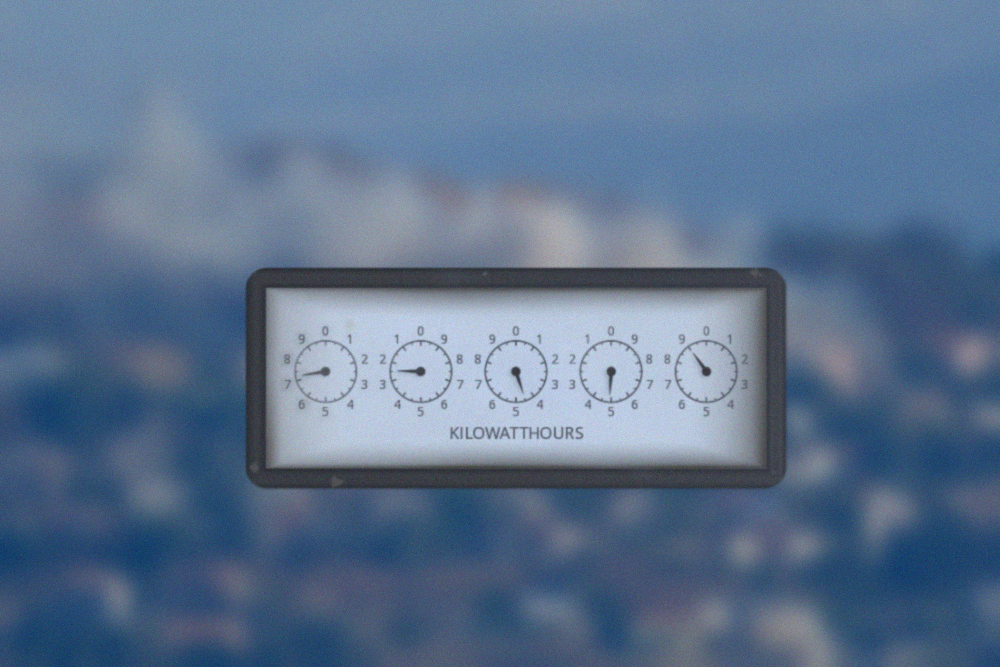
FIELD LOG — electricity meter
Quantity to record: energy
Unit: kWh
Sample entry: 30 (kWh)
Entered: 72449 (kWh)
